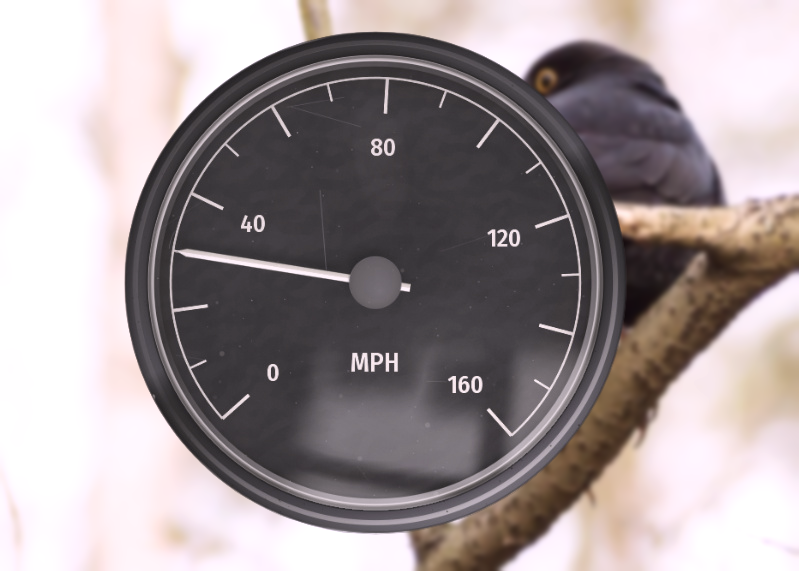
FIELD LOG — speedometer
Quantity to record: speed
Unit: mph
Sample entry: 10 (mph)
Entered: 30 (mph)
